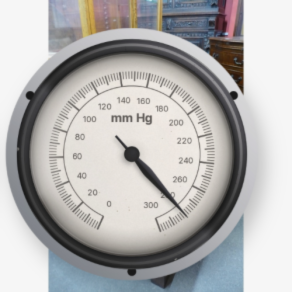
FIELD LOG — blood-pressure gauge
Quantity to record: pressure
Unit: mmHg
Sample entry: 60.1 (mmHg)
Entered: 280 (mmHg)
